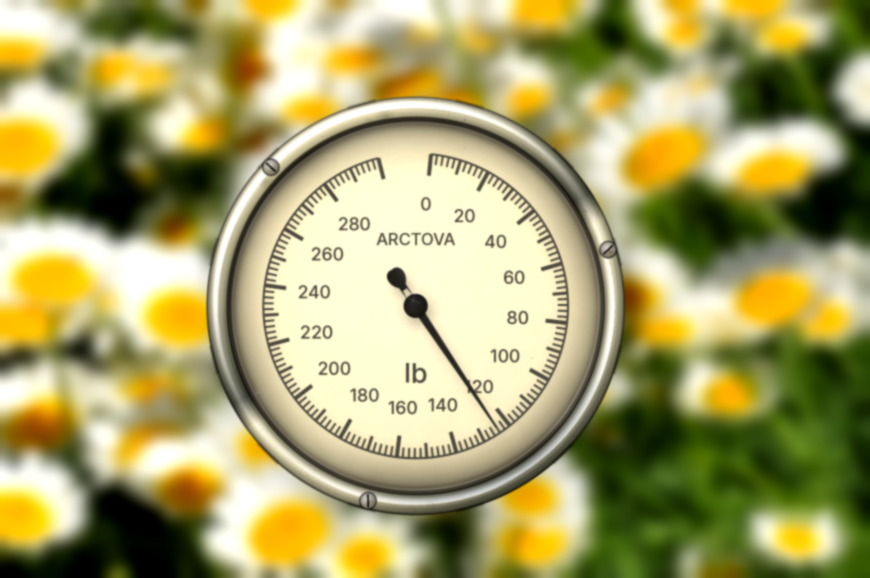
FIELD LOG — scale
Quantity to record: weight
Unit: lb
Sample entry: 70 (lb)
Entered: 124 (lb)
